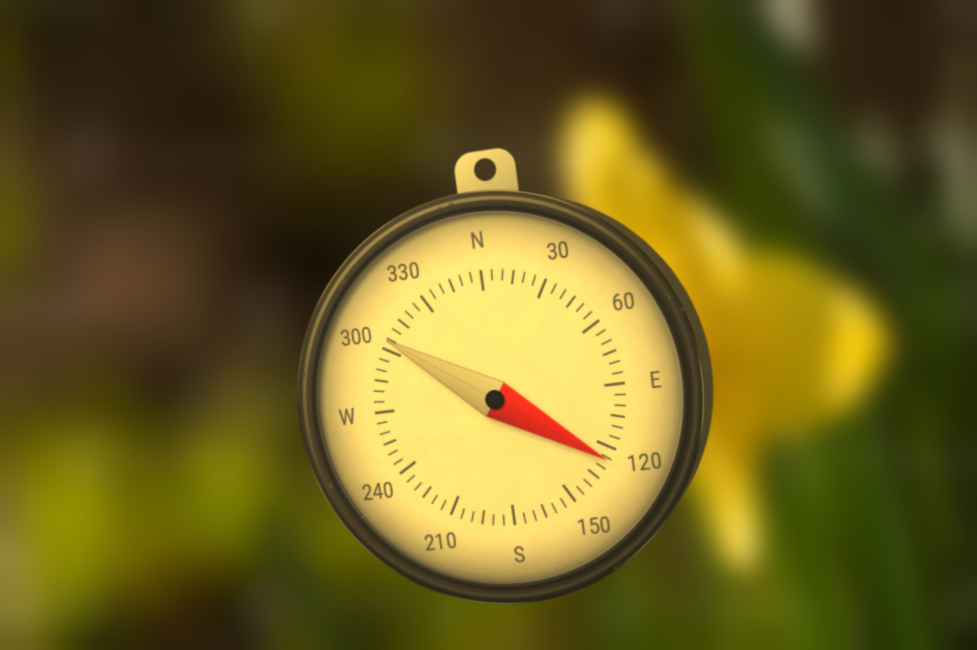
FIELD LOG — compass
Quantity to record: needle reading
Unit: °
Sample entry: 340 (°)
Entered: 125 (°)
